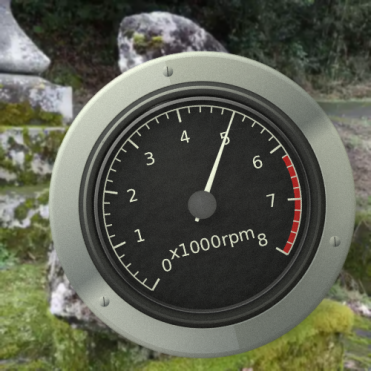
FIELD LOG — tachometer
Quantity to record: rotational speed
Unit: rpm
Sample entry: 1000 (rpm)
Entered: 5000 (rpm)
